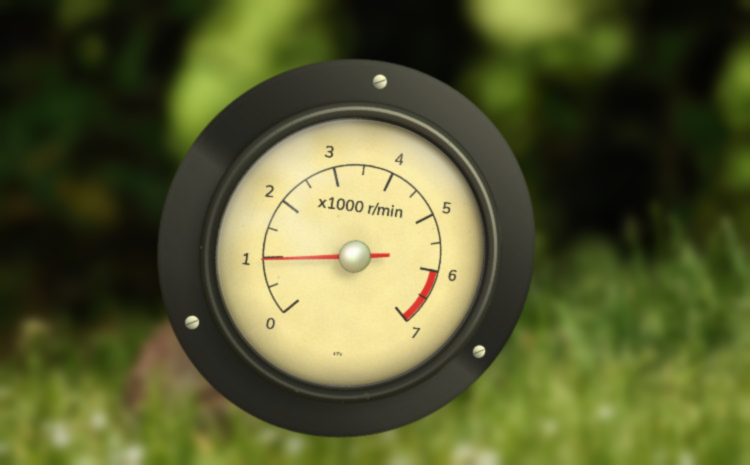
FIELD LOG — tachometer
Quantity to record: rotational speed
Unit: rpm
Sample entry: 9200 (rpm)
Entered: 1000 (rpm)
